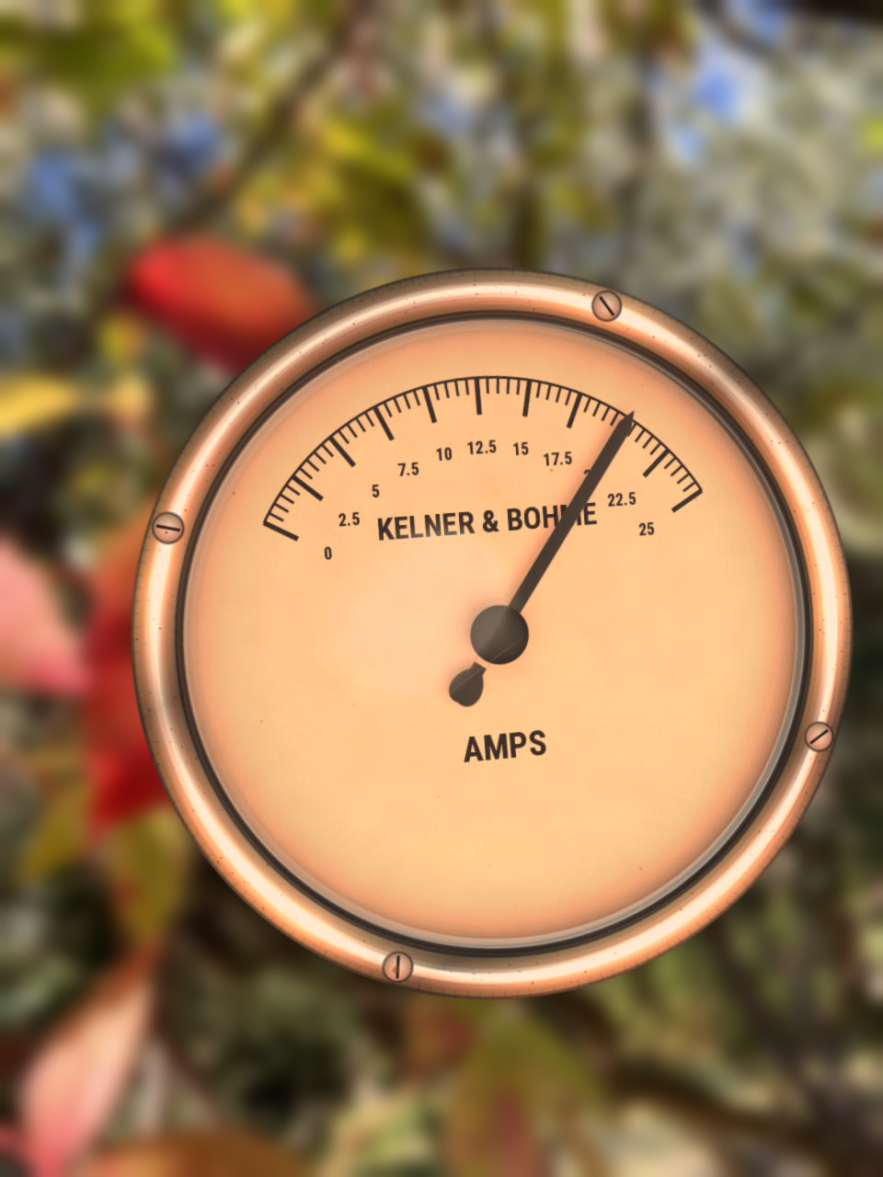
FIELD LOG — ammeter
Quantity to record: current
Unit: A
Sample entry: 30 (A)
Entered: 20 (A)
